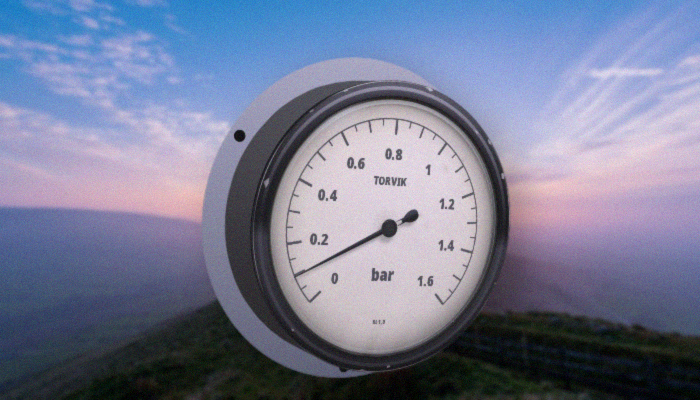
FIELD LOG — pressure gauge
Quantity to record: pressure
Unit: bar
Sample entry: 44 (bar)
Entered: 0.1 (bar)
